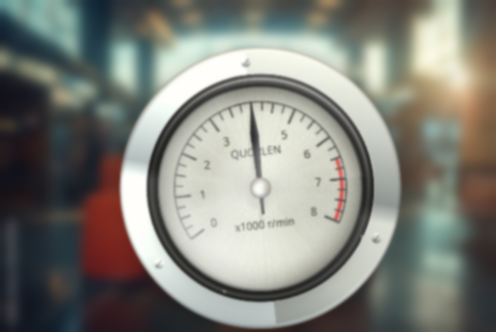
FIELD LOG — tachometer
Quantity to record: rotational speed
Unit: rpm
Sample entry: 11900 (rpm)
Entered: 4000 (rpm)
